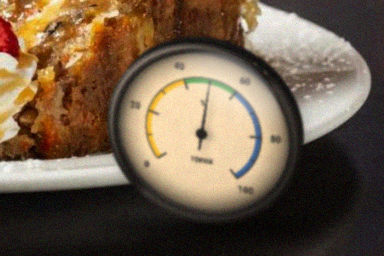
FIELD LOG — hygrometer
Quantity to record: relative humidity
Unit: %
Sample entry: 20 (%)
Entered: 50 (%)
